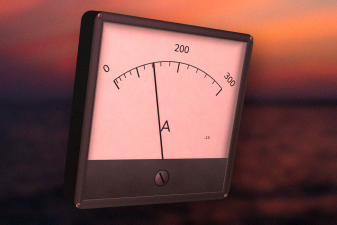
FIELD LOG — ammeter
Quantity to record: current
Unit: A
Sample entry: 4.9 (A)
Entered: 140 (A)
